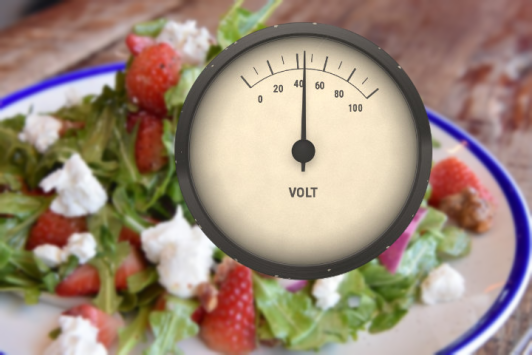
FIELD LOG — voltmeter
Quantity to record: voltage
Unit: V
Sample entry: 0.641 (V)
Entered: 45 (V)
